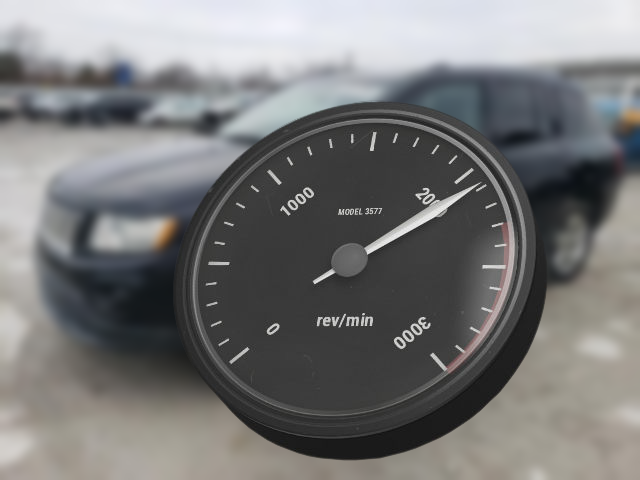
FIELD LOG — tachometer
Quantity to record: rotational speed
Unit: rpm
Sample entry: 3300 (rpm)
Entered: 2100 (rpm)
